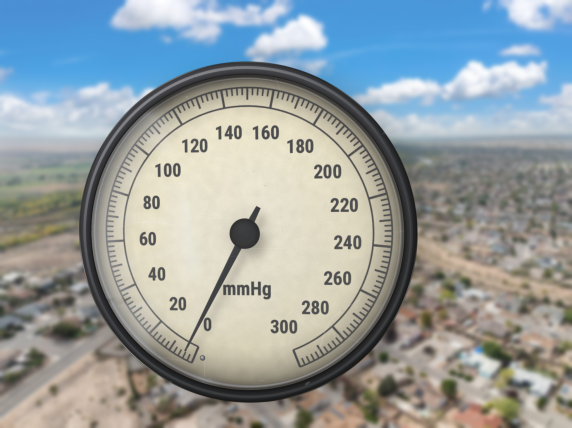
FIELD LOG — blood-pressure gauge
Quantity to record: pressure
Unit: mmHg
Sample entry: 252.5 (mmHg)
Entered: 4 (mmHg)
